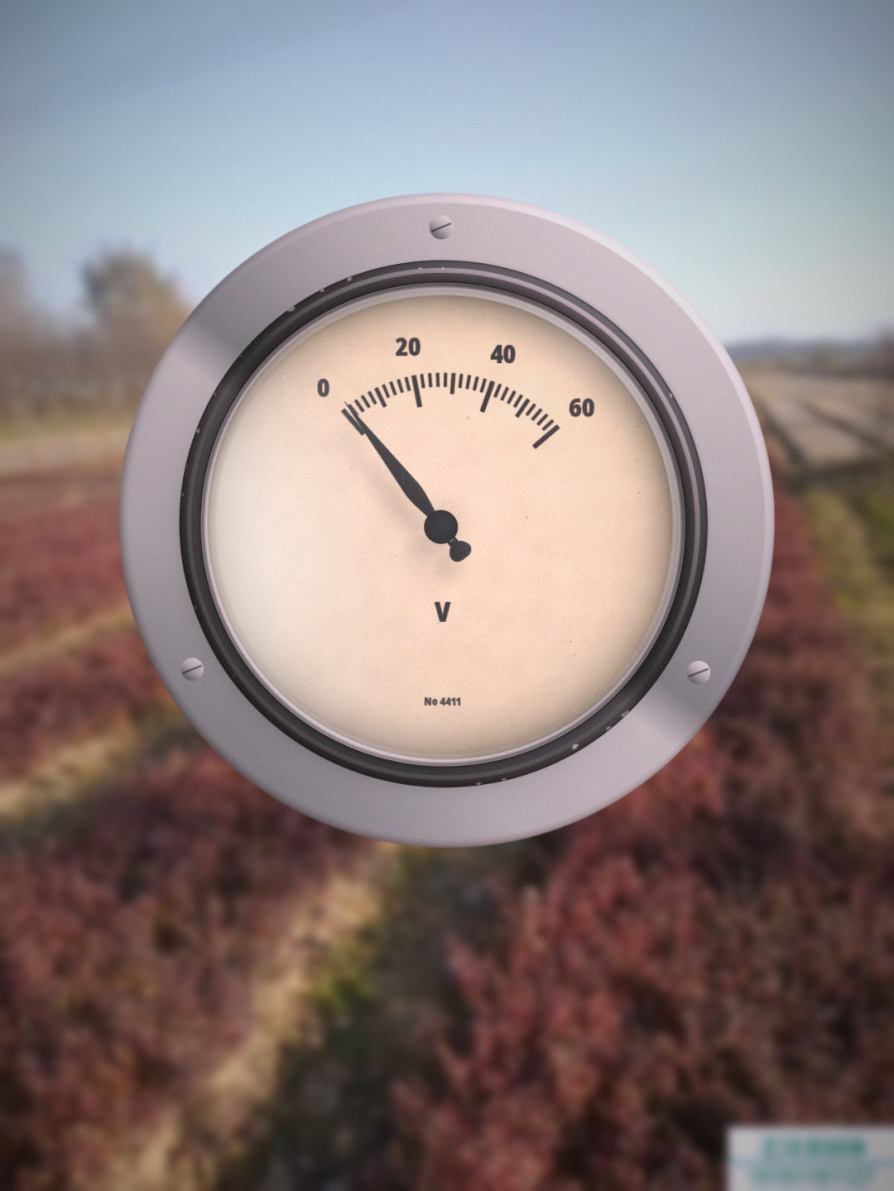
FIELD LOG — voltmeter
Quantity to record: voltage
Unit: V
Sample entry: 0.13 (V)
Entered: 2 (V)
